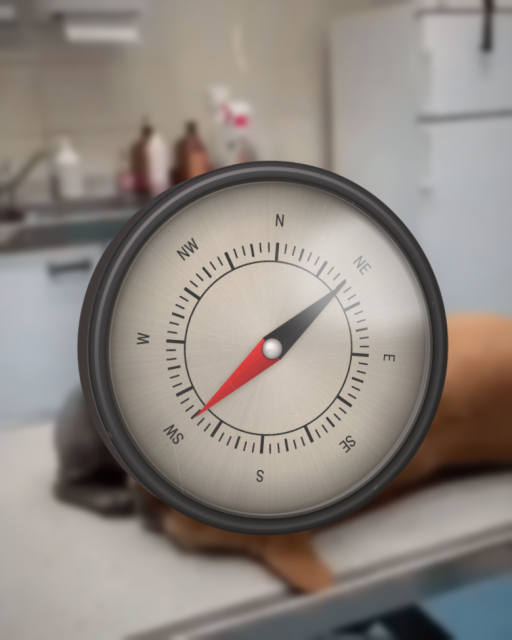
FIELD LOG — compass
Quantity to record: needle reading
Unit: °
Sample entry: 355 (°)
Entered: 225 (°)
